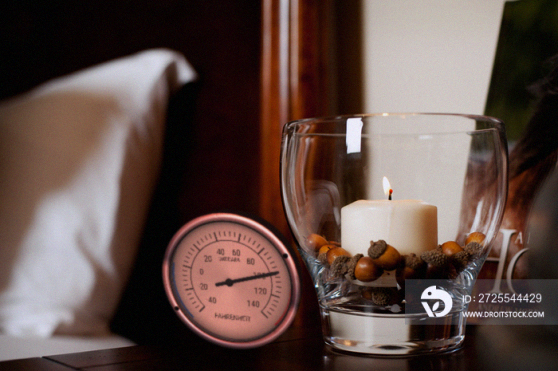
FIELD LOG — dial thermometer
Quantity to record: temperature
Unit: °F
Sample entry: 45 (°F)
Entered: 100 (°F)
